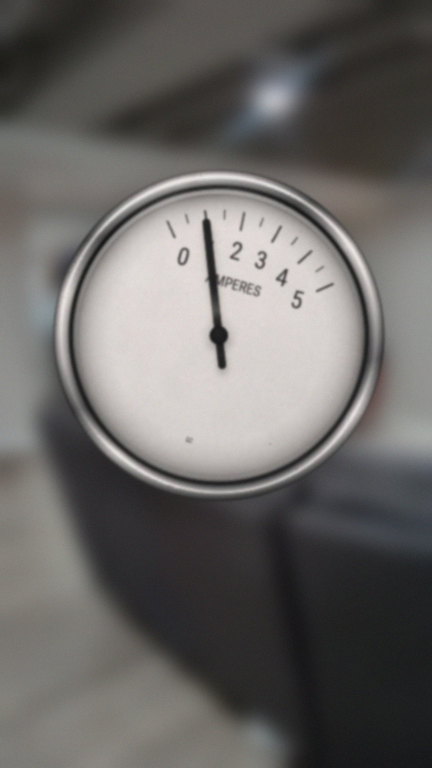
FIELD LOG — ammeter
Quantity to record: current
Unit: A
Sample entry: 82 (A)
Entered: 1 (A)
